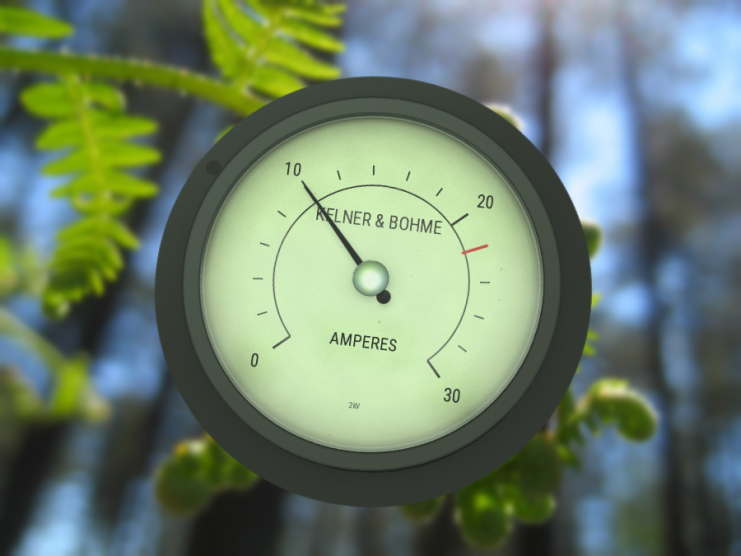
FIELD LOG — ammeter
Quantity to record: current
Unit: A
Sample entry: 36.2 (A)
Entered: 10 (A)
